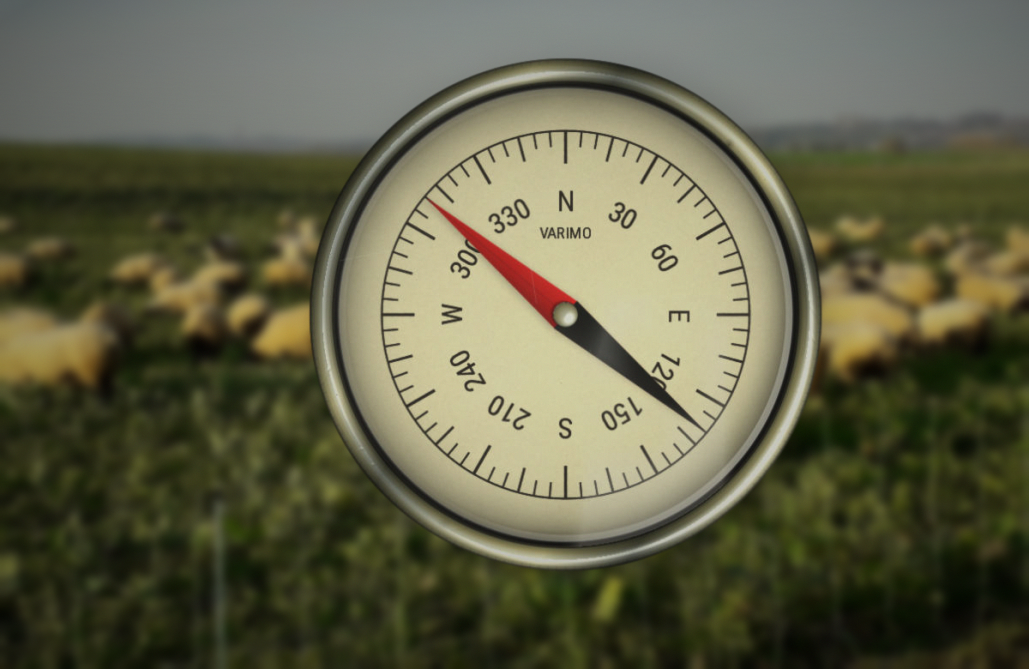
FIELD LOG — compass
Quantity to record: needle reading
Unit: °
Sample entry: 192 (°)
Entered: 310 (°)
